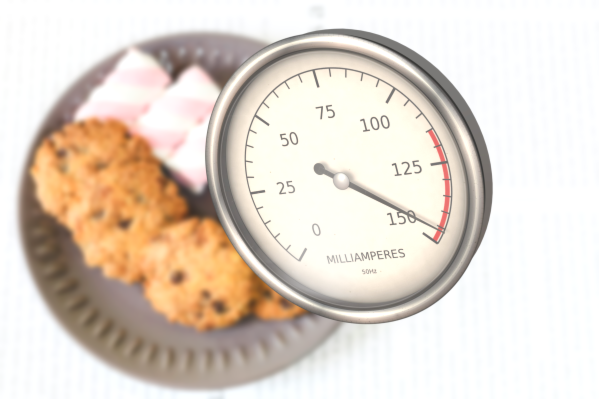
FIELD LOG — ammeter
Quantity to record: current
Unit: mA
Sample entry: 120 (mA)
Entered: 145 (mA)
